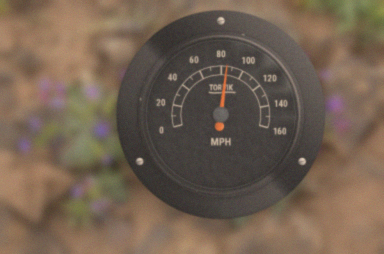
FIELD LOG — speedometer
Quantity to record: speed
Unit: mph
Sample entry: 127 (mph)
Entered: 85 (mph)
